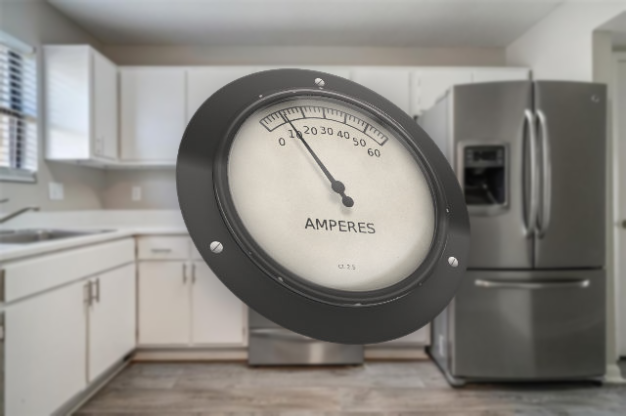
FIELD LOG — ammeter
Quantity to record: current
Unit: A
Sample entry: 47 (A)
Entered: 10 (A)
